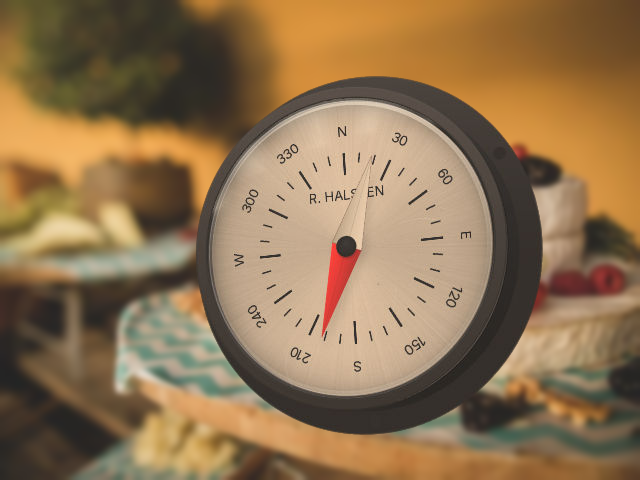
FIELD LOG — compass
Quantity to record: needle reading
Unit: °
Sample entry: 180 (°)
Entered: 200 (°)
